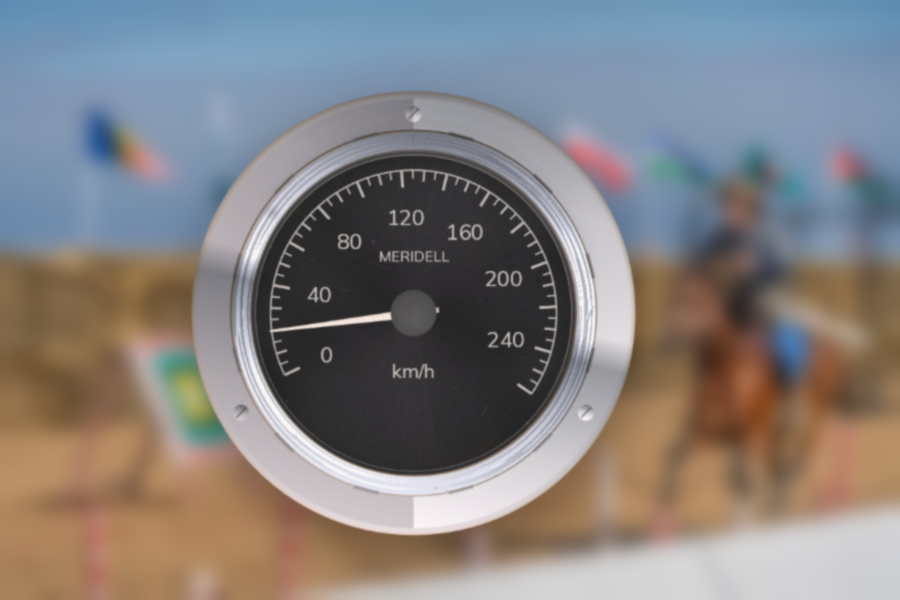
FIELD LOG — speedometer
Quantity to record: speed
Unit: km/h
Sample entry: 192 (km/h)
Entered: 20 (km/h)
